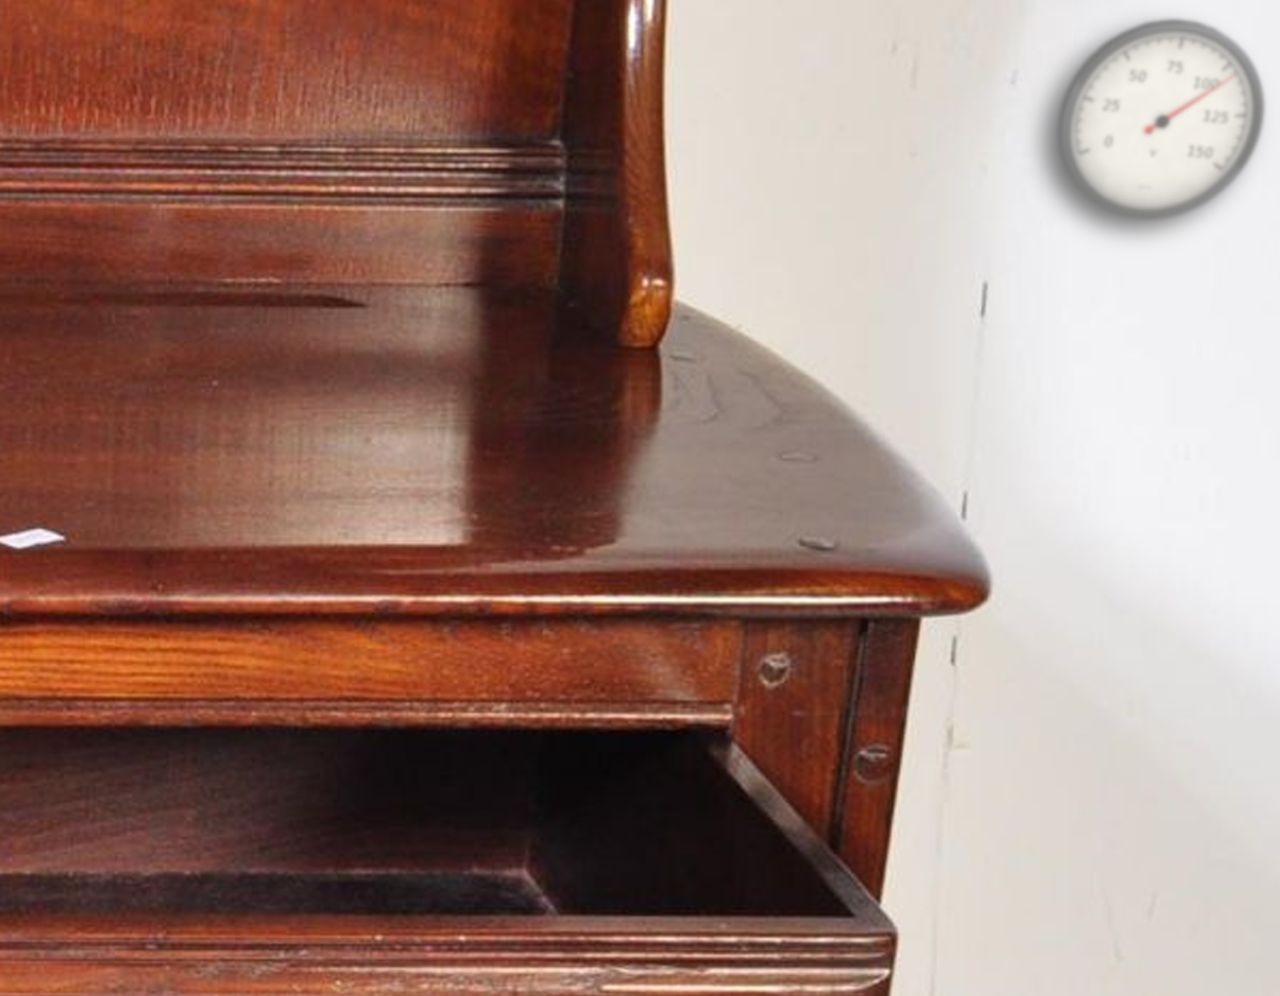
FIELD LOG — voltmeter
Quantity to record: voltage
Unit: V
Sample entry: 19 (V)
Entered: 105 (V)
